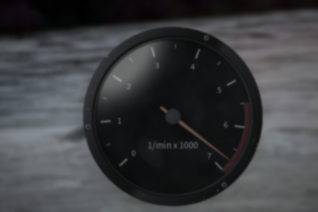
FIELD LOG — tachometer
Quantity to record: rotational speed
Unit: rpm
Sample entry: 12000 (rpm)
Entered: 6750 (rpm)
